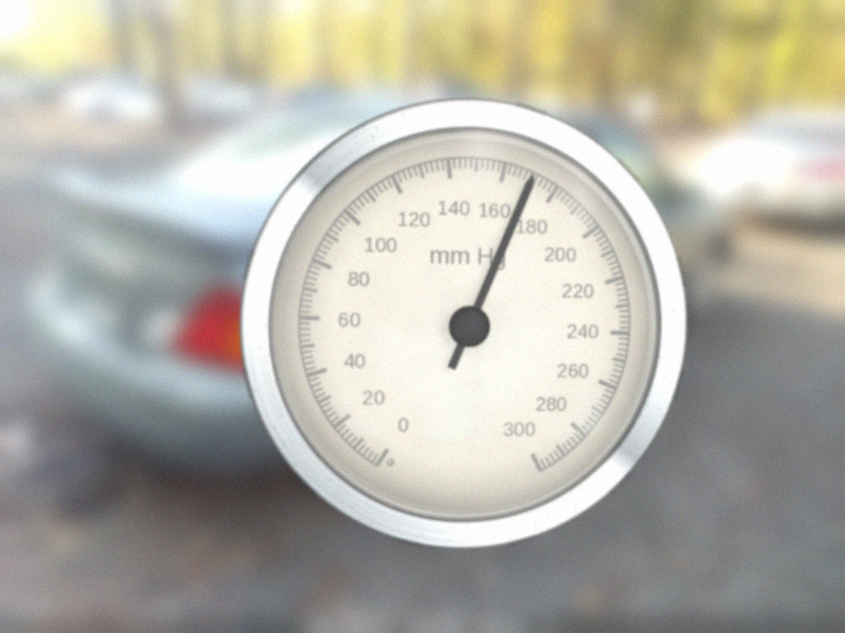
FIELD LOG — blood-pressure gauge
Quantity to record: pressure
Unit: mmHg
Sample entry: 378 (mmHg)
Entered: 170 (mmHg)
